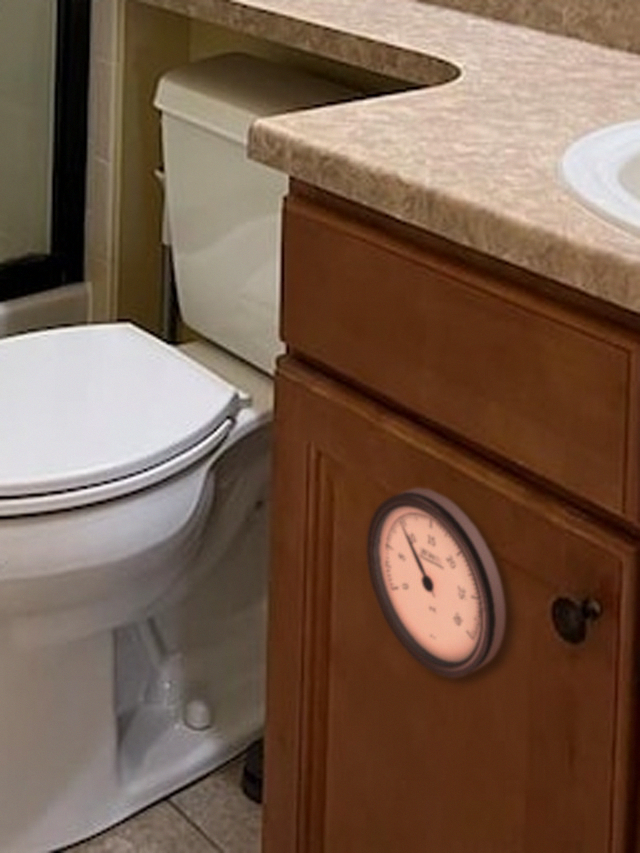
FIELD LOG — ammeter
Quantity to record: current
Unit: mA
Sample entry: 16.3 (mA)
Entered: 10 (mA)
